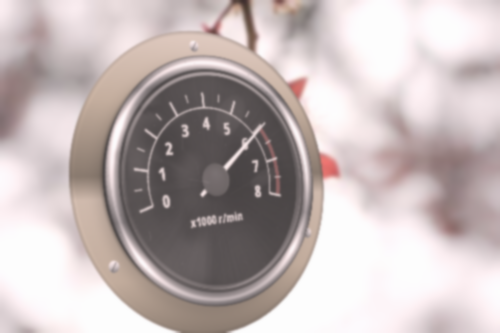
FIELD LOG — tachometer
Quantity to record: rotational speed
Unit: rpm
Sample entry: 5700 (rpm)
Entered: 6000 (rpm)
